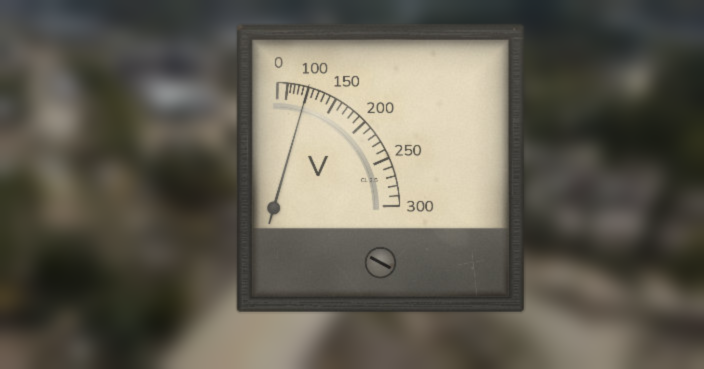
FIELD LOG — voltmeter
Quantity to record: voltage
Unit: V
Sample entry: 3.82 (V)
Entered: 100 (V)
